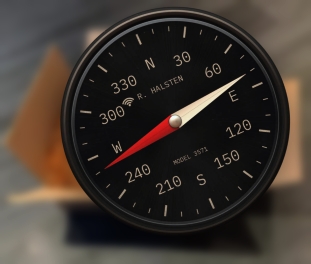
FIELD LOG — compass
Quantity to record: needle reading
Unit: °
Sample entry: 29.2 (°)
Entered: 260 (°)
